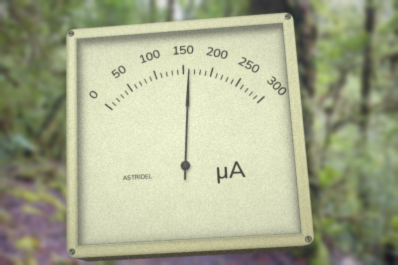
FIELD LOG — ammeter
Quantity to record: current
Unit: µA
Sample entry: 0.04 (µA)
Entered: 160 (µA)
